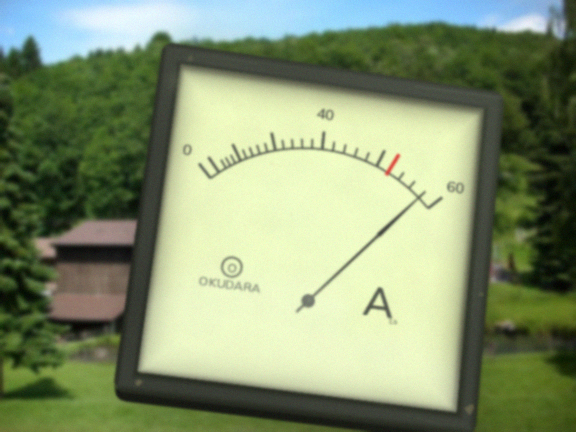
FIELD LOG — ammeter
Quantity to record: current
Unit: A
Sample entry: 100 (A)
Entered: 58 (A)
